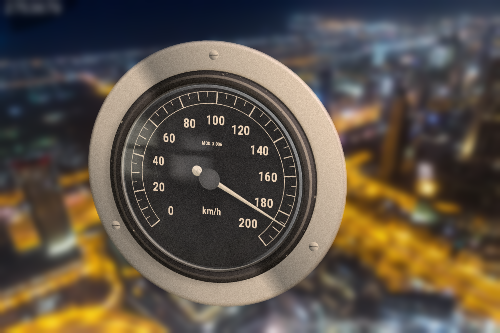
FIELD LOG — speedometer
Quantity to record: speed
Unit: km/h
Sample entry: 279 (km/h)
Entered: 185 (km/h)
